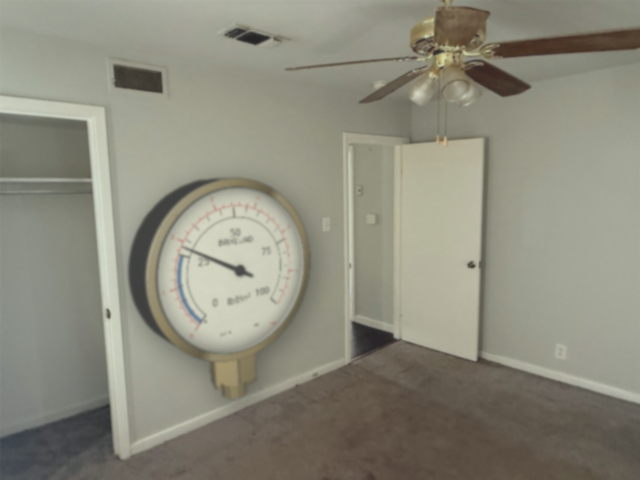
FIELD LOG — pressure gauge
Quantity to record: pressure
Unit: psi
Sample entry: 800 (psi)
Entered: 27.5 (psi)
